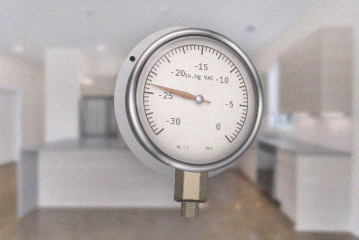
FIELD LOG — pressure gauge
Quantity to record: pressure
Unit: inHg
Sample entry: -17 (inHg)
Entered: -24 (inHg)
